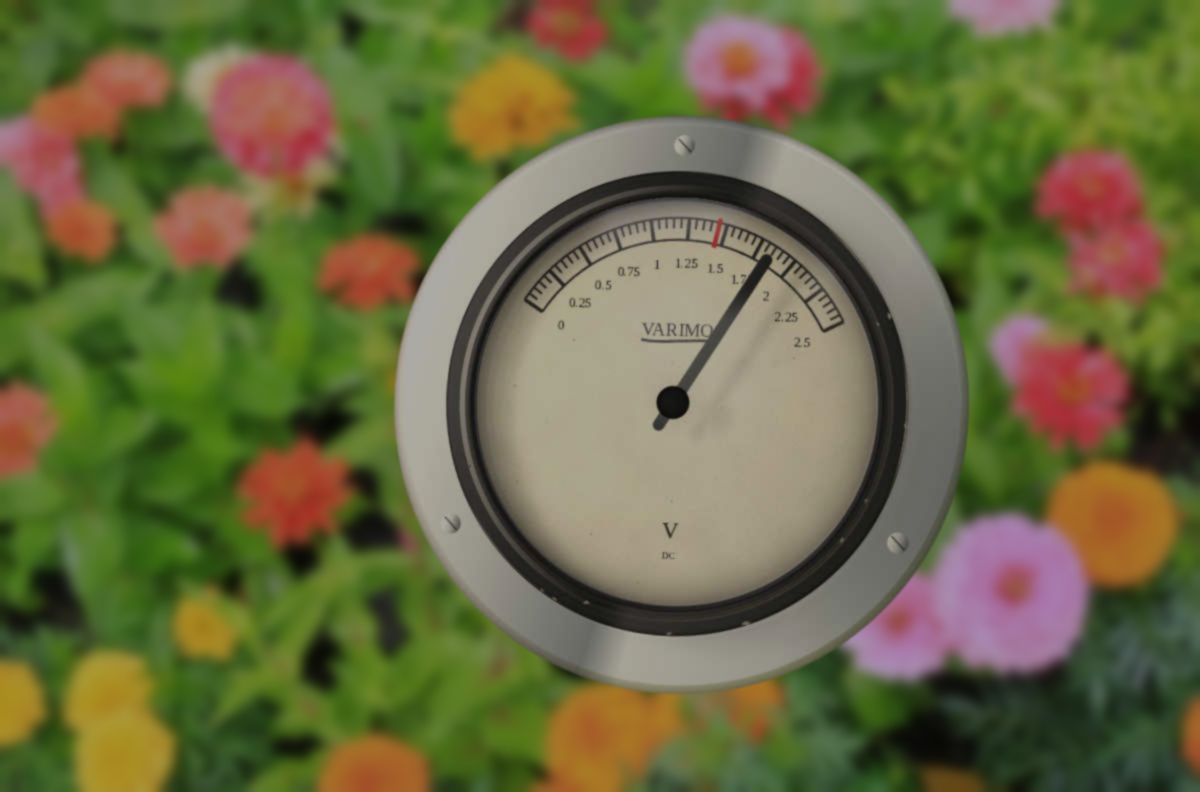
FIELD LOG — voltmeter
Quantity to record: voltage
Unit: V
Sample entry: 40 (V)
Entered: 1.85 (V)
